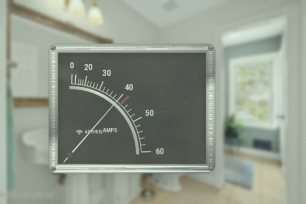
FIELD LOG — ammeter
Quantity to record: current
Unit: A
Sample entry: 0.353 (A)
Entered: 40 (A)
